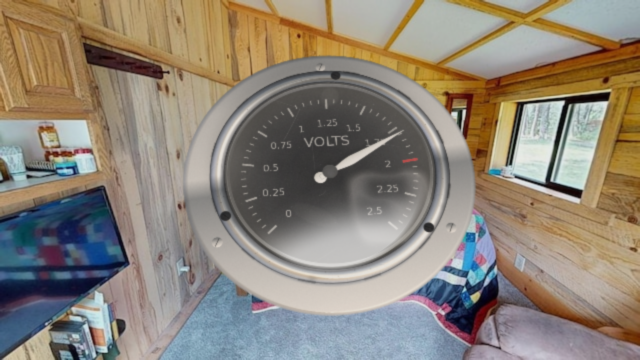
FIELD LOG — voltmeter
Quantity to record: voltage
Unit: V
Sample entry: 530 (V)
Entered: 1.8 (V)
